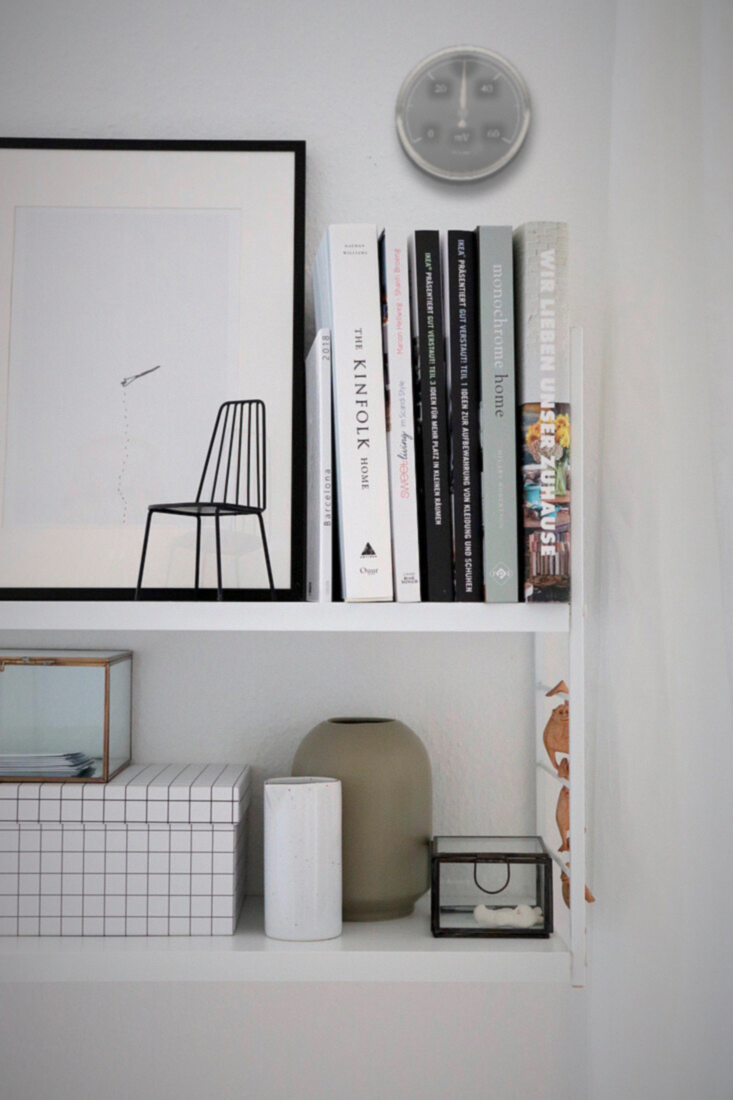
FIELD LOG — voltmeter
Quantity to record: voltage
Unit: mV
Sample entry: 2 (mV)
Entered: 30 (mV)
